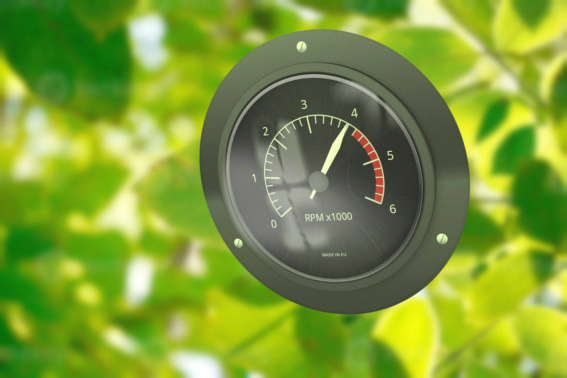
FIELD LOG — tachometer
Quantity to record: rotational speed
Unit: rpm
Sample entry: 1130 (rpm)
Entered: 4000 (rpm)
